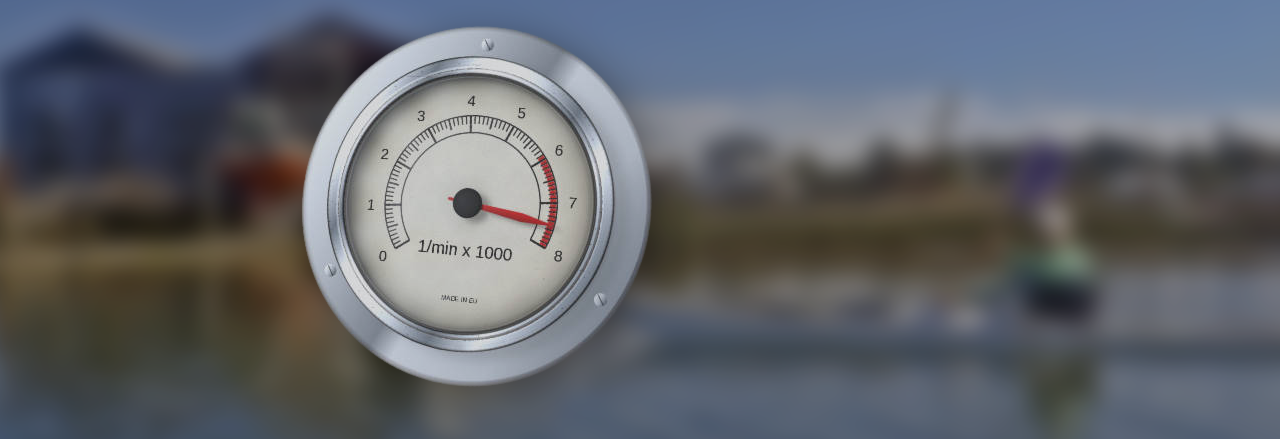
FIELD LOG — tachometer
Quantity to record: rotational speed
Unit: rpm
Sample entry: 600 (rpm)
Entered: 7500 (rpm)
